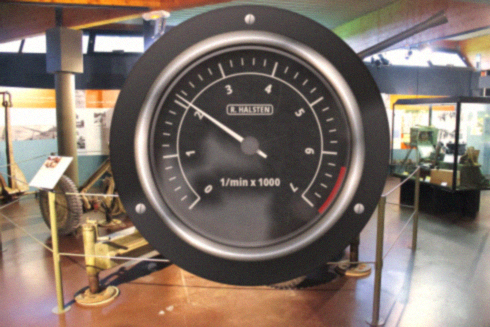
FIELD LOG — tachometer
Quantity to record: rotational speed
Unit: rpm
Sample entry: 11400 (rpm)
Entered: 2100 (rpm)
